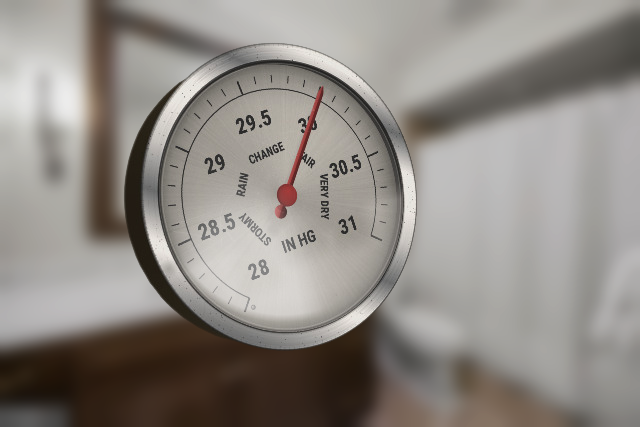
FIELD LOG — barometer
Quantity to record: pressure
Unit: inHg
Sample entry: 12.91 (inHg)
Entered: 30 (inHg)
